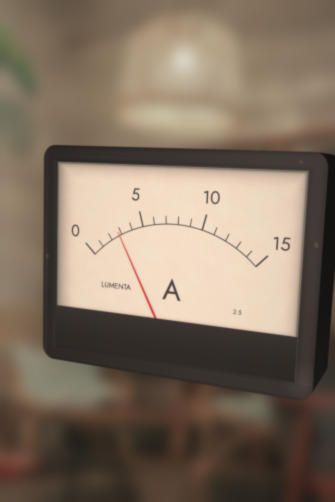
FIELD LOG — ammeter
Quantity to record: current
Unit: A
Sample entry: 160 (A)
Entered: 3 (A)
